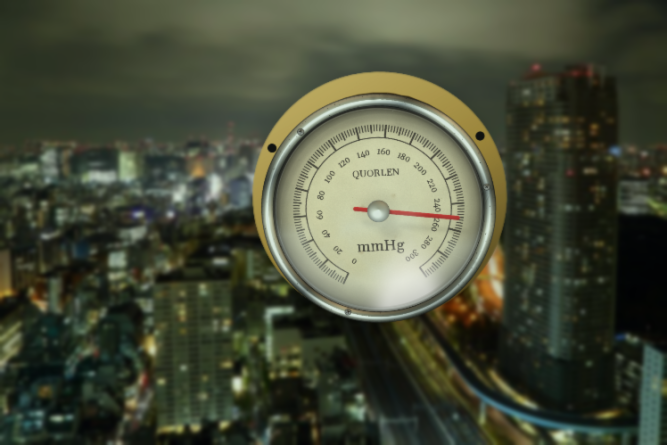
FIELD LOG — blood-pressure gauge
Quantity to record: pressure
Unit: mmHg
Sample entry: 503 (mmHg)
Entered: 250 (mmHg)
